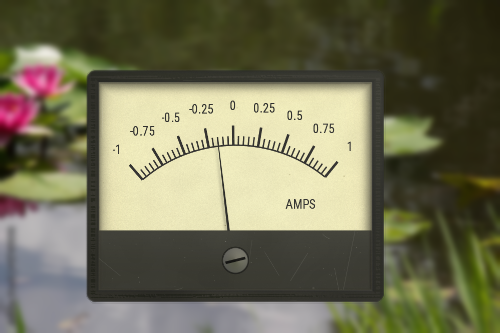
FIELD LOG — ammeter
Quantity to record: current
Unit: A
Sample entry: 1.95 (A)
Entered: -0.15 (A)
